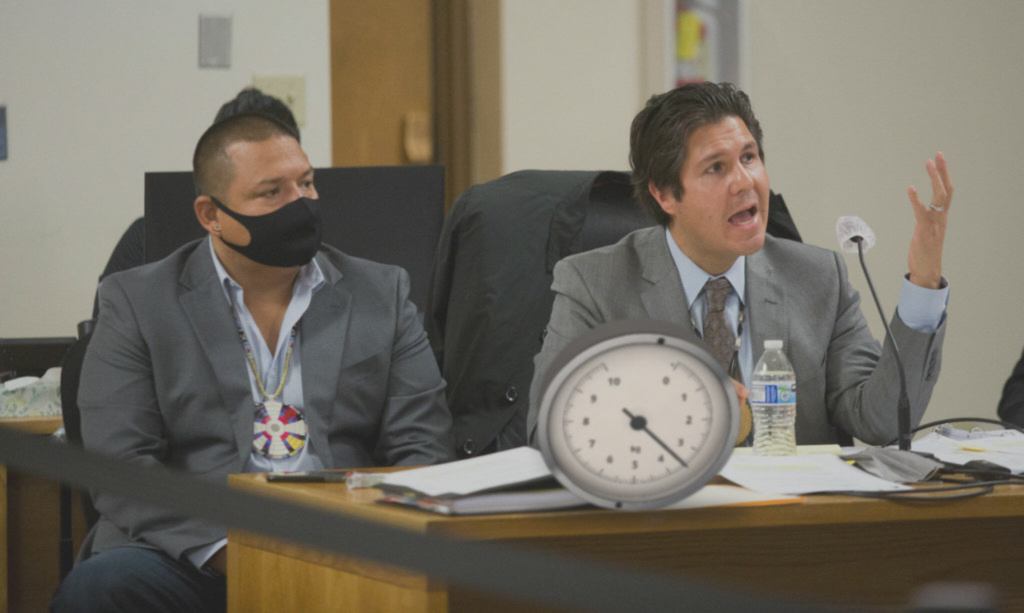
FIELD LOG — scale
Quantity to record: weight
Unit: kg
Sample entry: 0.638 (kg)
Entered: 3.5 (kg)
